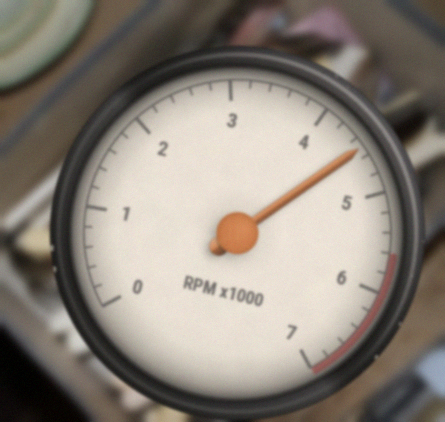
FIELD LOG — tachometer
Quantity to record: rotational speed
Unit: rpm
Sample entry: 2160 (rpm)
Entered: 4500 (rpm)
